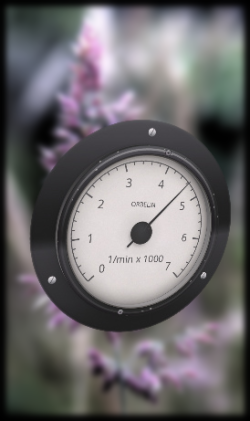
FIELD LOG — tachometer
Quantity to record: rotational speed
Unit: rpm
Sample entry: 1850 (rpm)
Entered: 4600 (rpm)
